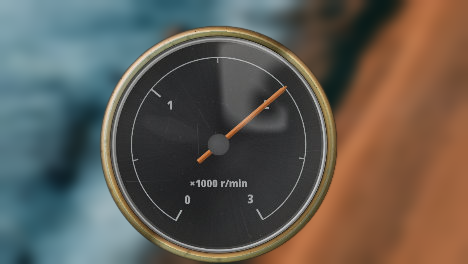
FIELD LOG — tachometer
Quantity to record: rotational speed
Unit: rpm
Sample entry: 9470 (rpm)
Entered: 2000 (rpm)
